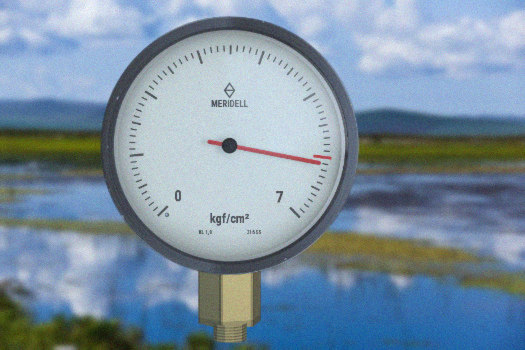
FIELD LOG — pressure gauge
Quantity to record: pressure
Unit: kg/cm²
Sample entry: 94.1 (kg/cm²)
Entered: 6.1 (kg/cm²)
